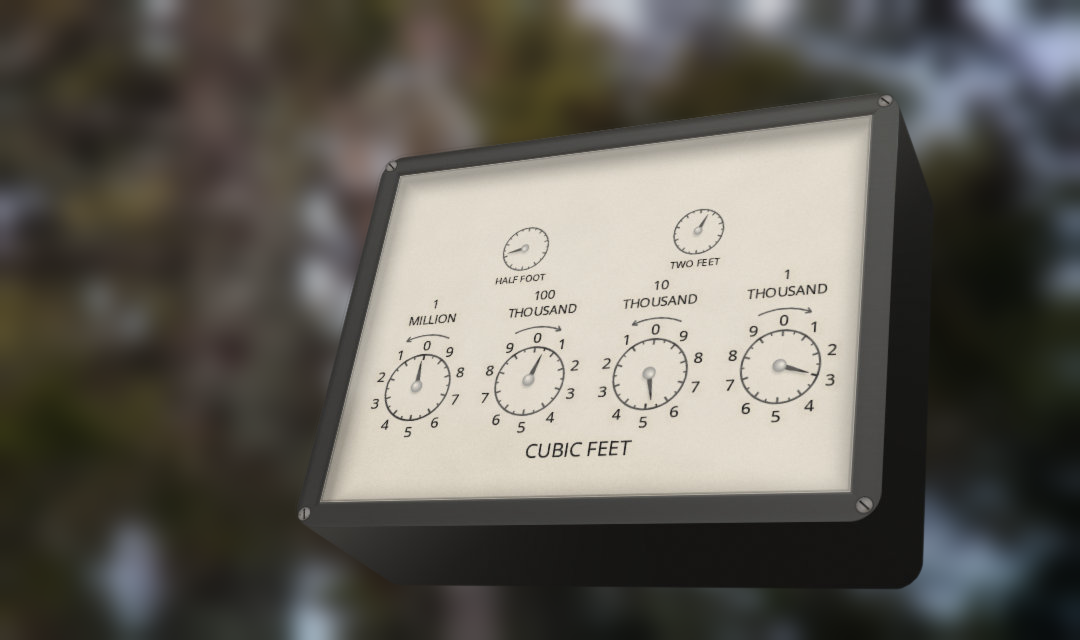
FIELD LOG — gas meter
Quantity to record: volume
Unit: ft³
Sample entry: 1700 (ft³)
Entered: 5300 (ft³)
